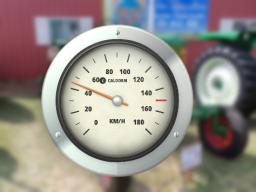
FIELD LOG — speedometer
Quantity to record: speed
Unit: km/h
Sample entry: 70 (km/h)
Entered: 45 (km/h)
